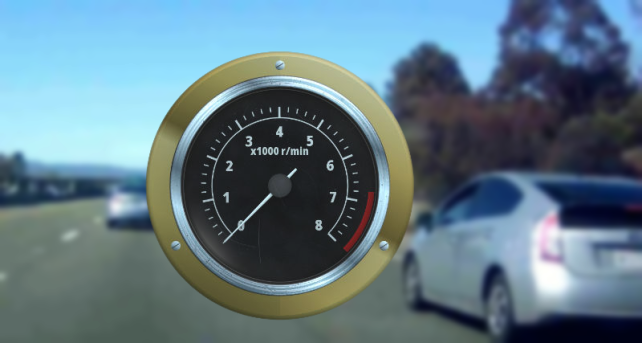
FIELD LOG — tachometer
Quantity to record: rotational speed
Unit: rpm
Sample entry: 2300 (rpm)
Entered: 0 (rpm)
